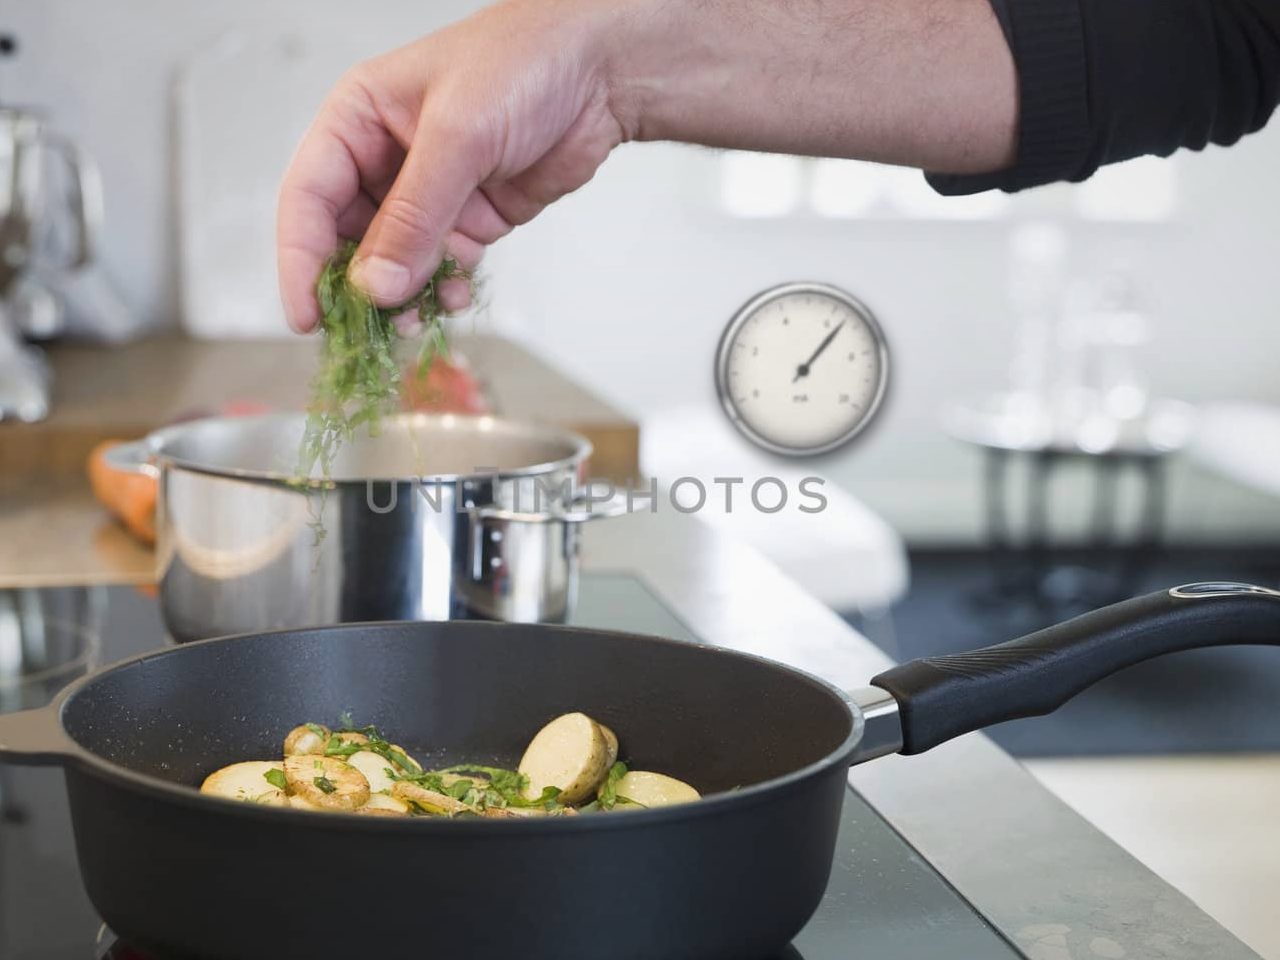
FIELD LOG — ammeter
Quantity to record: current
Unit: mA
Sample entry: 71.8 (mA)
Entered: 6.5 (mA)
